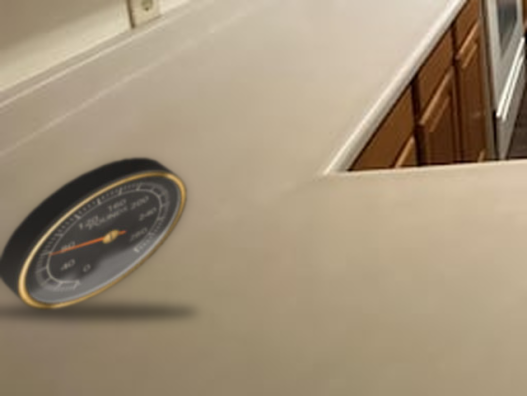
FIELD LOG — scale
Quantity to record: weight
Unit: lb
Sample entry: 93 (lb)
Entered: 80 (lb)
